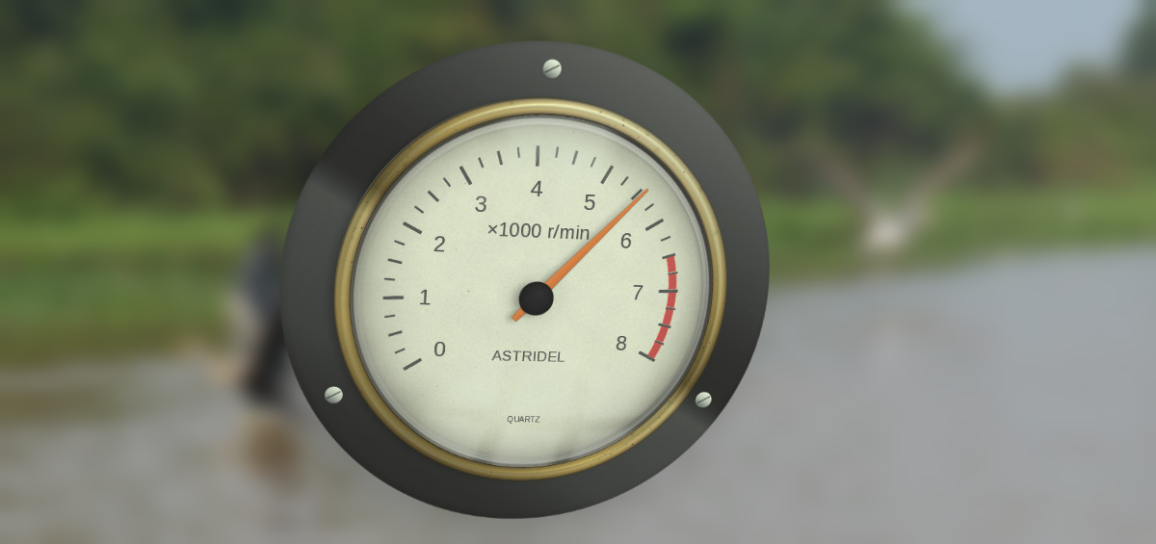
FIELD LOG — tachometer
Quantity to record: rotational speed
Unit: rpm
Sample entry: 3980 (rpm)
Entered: 5500 (rpm)
